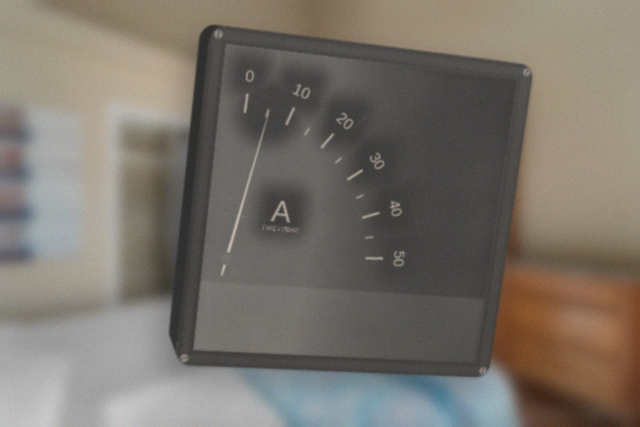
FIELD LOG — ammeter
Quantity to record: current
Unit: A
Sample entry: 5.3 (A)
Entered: 5 (A)
